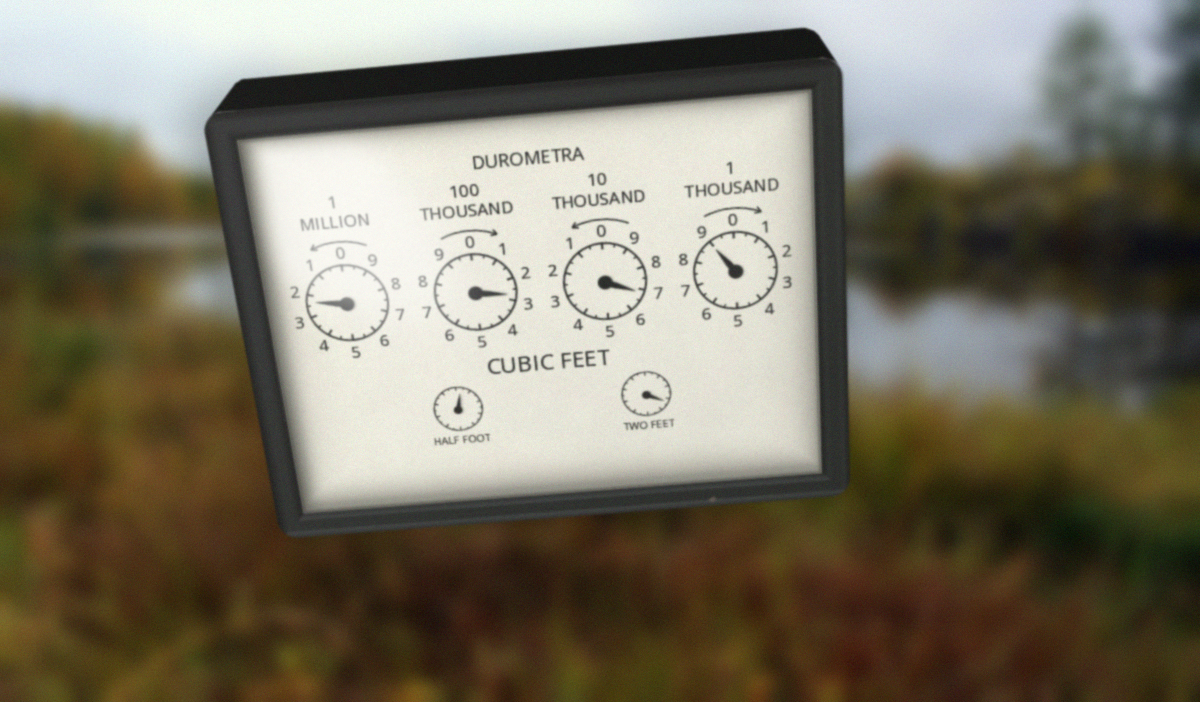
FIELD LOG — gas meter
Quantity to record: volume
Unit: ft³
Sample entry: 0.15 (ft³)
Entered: 226900 (ft³)
